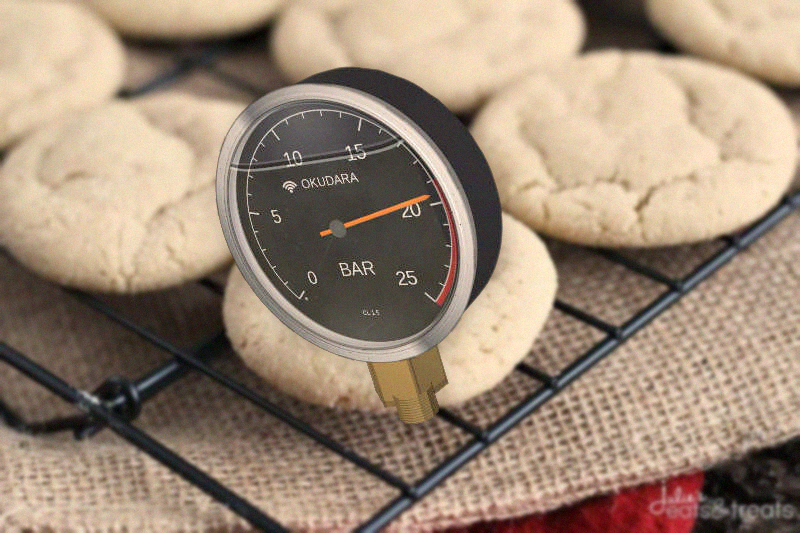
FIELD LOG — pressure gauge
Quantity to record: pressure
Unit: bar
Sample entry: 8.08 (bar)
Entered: 19.5 (bar)
